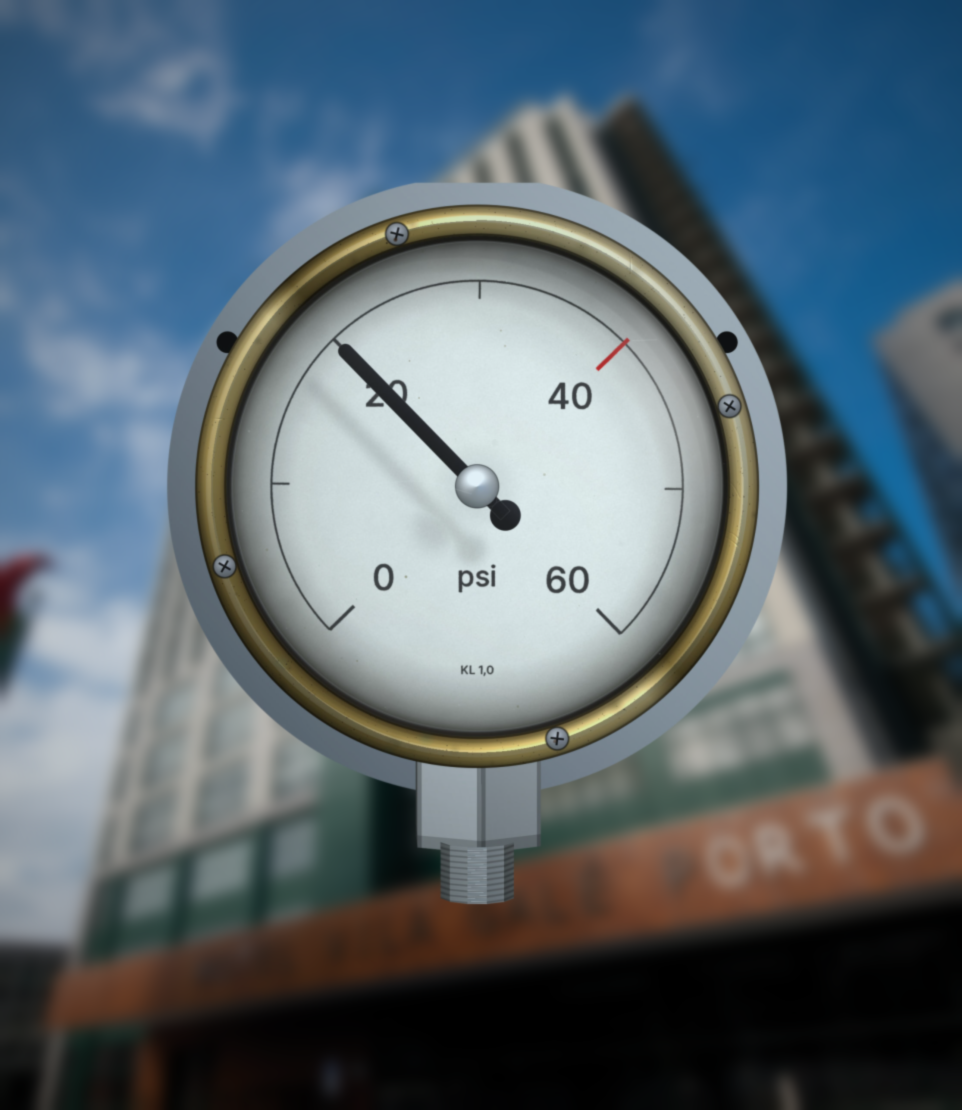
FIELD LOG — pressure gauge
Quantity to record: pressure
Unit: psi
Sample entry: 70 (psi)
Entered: 20 (psi)
